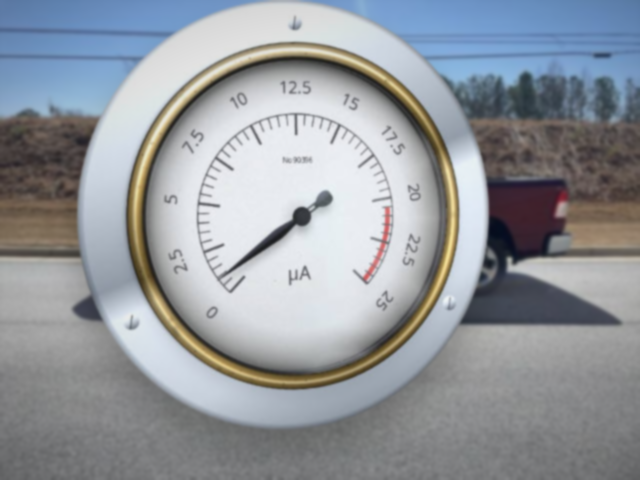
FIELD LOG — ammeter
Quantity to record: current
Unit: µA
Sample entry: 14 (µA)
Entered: 1 (µA)
